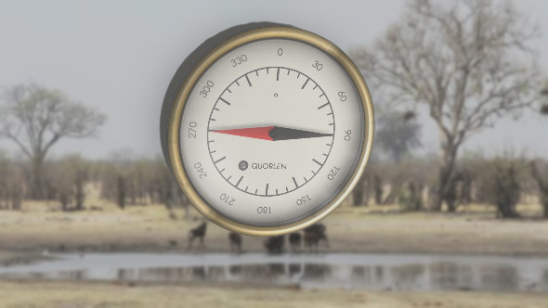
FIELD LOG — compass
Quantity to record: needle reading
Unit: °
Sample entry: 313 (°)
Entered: 270 (°)
